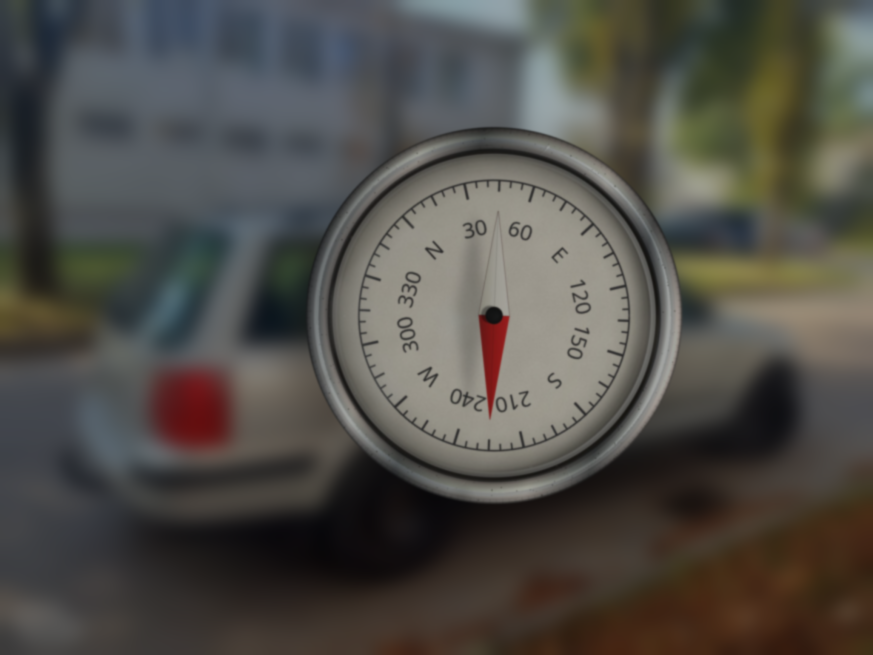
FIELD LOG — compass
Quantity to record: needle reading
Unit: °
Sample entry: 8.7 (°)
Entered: 225 (°)
